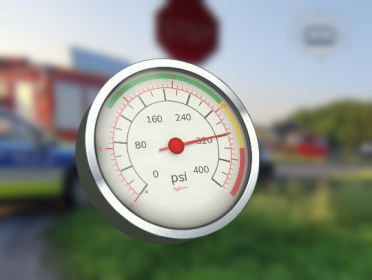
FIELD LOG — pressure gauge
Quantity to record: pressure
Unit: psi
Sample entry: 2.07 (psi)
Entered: 320 (psi)
